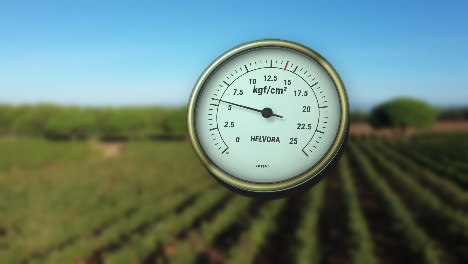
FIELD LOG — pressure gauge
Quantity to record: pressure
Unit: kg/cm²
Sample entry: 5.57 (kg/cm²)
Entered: 5.5 (kg/cm²)
